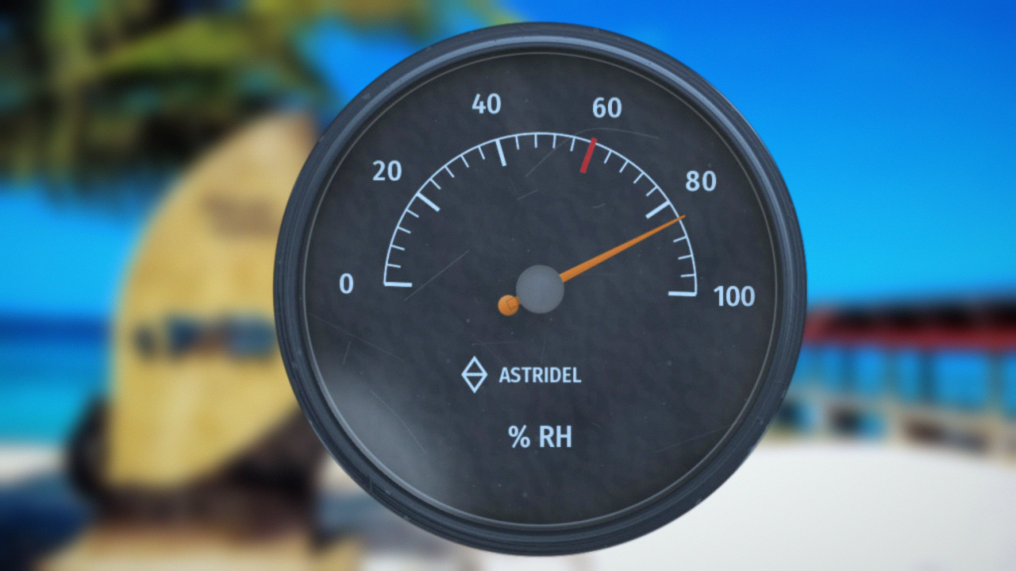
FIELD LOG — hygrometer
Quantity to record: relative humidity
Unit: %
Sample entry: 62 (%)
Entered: 84 (%)
